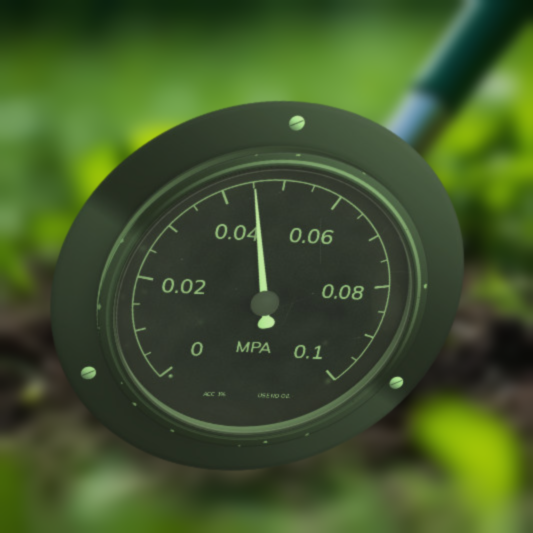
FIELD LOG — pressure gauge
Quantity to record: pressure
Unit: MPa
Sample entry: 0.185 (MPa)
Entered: 0.045 (MPa)
